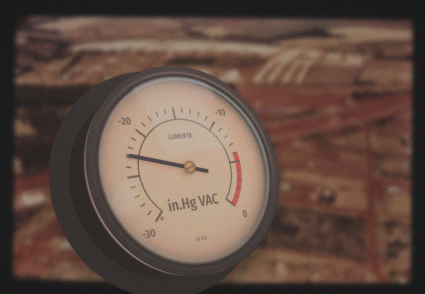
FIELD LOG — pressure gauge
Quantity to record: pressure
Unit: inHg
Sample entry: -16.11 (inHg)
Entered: -23 (inHg)
